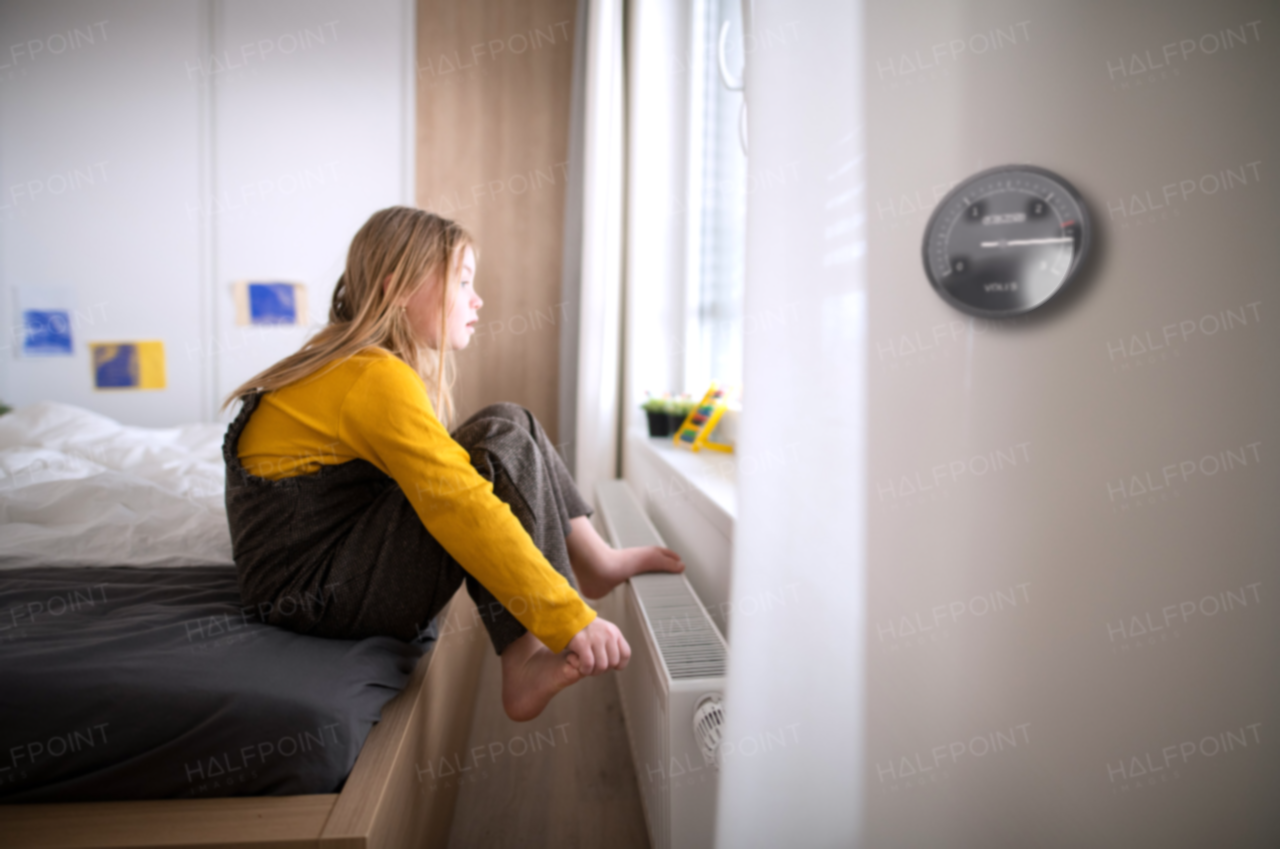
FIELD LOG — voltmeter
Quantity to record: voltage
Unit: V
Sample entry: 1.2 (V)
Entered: 2.6 (V)
